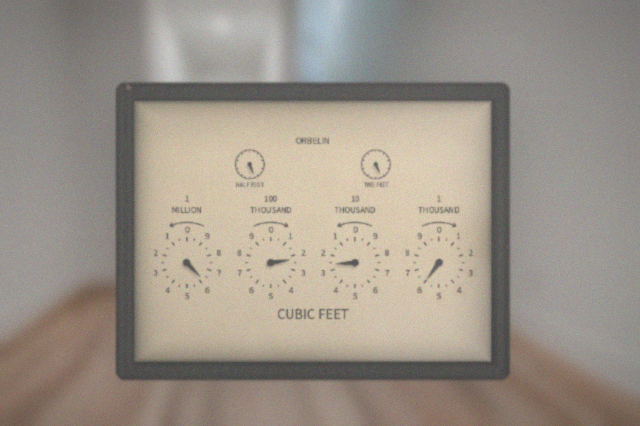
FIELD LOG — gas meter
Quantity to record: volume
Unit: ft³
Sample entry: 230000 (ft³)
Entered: 622600 (ft³)
